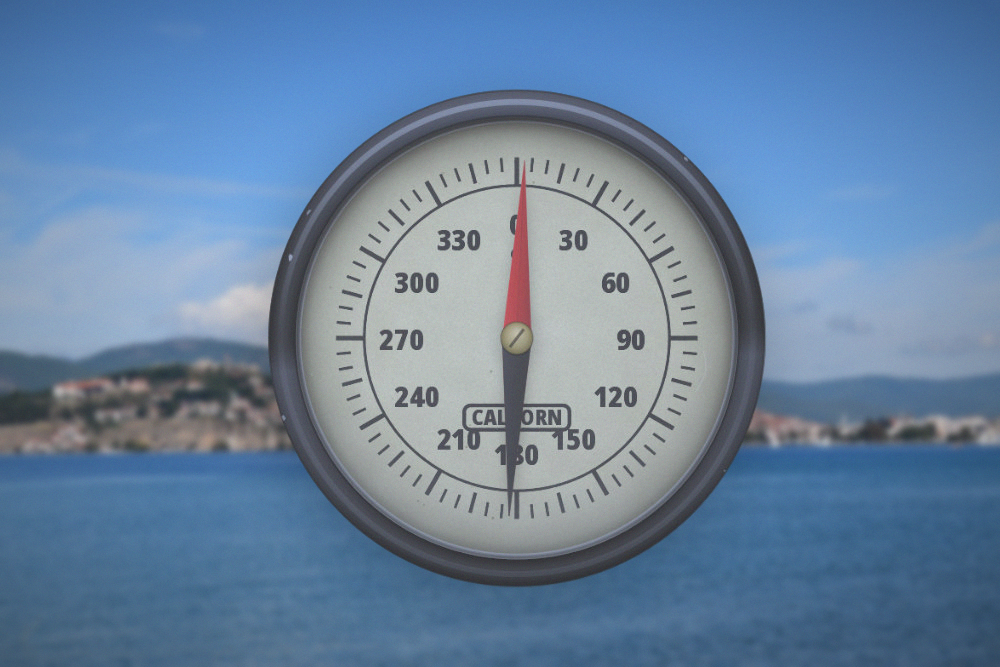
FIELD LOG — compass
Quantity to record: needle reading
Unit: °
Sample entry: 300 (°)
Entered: 2.5 (°)
